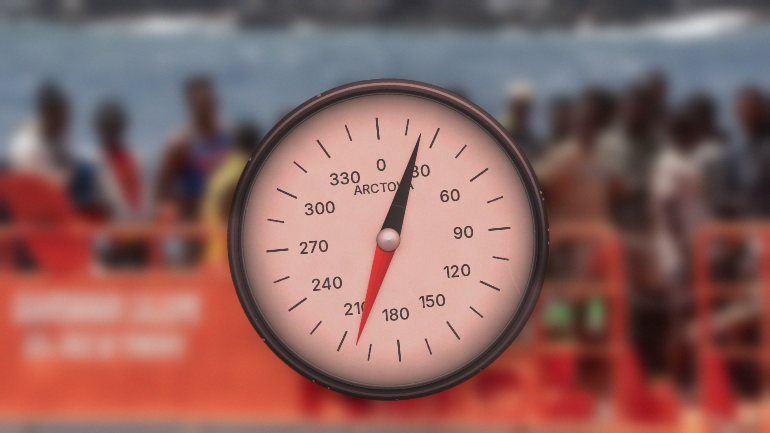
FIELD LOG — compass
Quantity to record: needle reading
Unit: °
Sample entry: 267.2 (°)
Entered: 202.5 (°)
